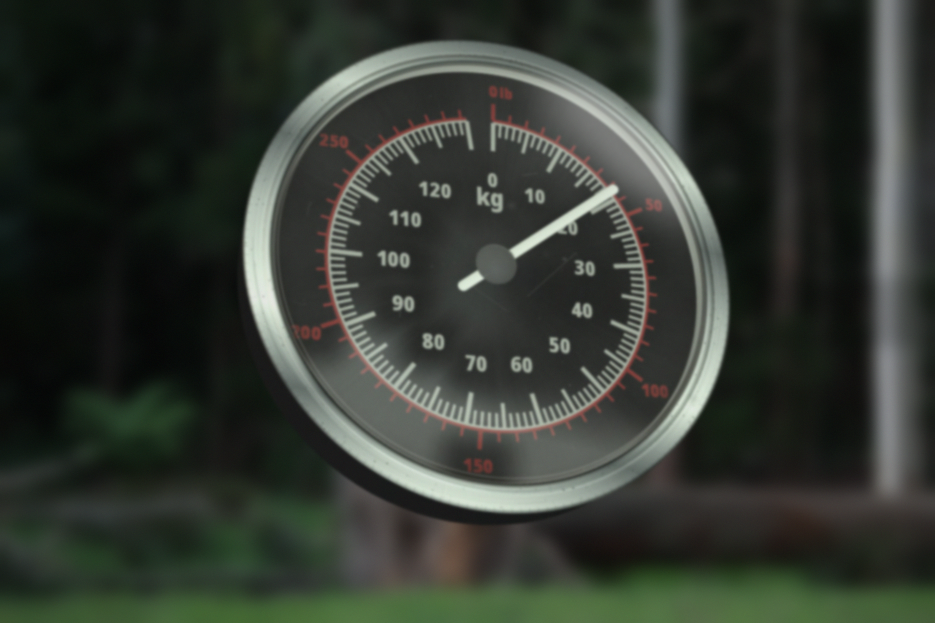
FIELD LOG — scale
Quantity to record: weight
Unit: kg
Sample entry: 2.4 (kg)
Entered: 19 (kg)
